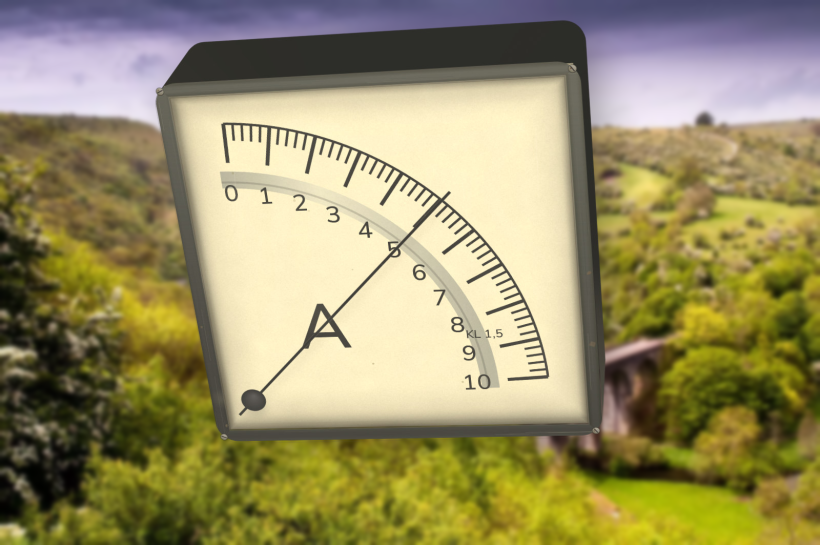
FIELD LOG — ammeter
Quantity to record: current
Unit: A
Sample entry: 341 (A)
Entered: 5 (A)
